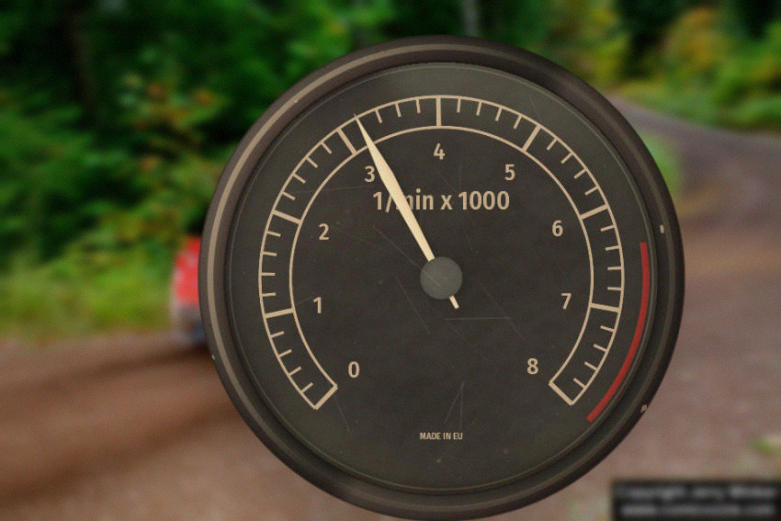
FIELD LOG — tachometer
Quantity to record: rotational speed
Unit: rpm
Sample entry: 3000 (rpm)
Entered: 3200 (rpm)
